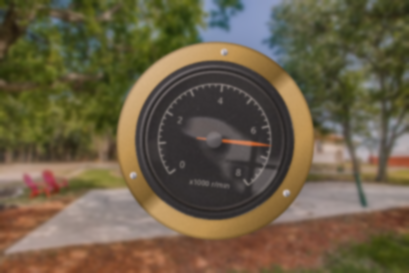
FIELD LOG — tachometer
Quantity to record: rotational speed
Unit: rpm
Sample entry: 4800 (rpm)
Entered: 6600 (rpm)
